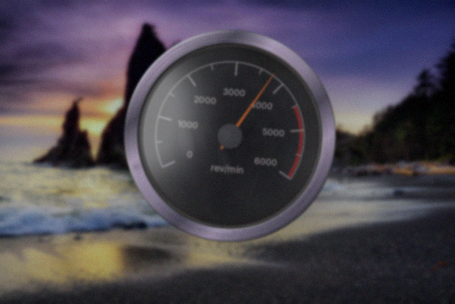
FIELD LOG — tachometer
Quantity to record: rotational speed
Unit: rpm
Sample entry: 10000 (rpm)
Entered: 3750 (rpm)
